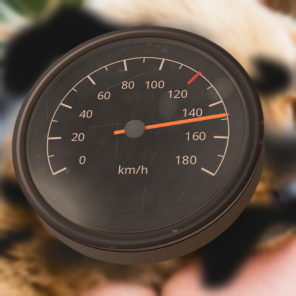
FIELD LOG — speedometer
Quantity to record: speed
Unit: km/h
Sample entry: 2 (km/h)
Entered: 150 (km/h)
